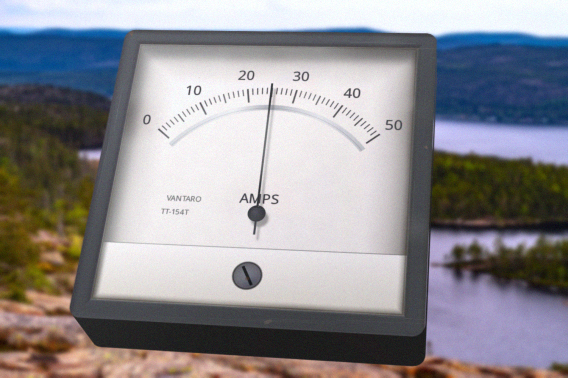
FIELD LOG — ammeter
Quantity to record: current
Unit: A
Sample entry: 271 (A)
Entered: 25 (A)
